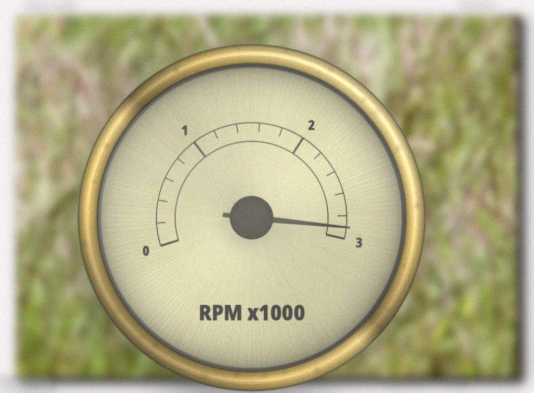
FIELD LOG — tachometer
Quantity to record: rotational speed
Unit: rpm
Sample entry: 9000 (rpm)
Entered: 2900 (rpm)
